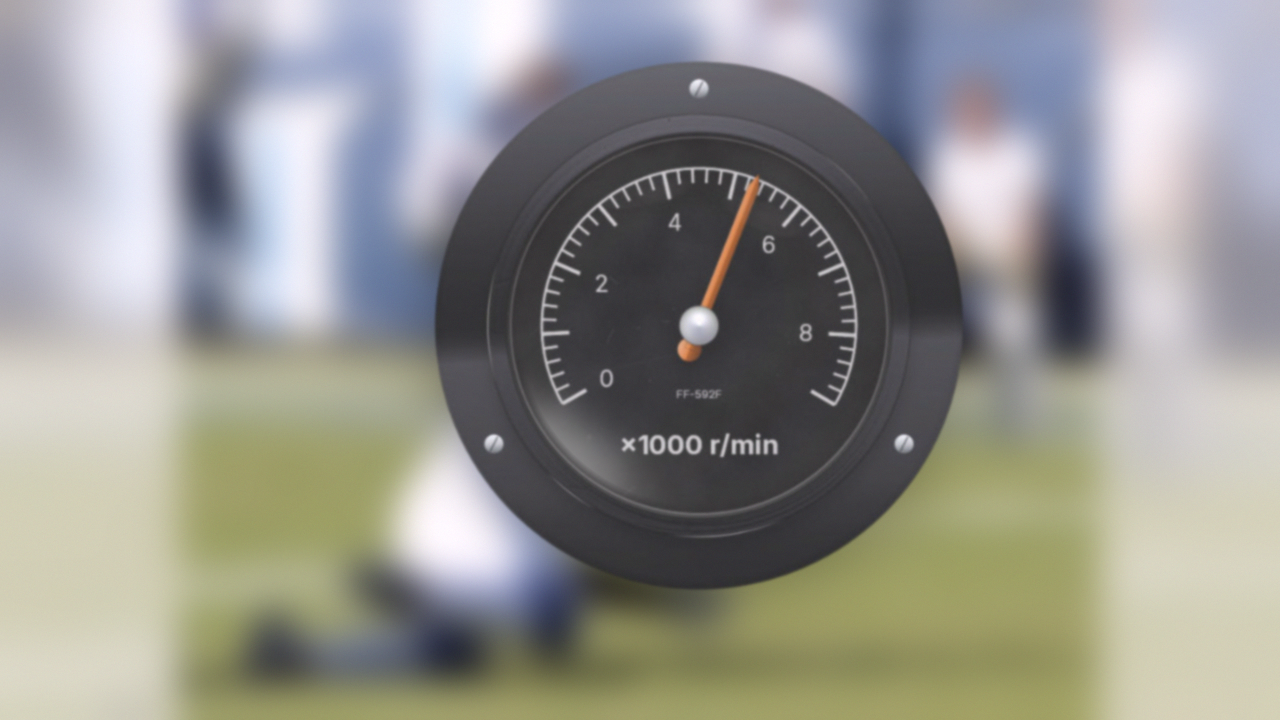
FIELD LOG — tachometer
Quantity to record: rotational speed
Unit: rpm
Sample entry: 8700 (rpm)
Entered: 5300 (rpm)
